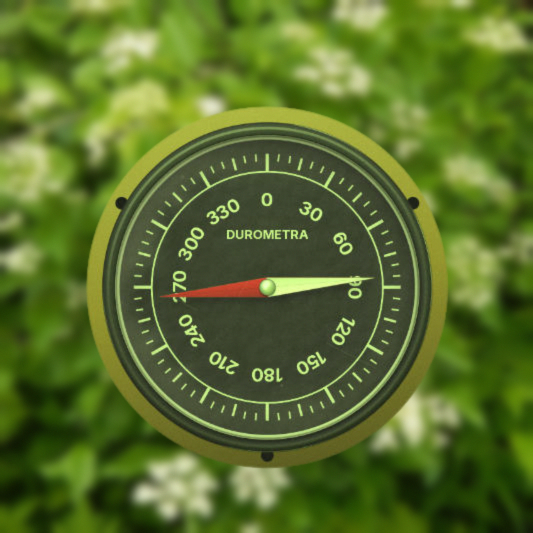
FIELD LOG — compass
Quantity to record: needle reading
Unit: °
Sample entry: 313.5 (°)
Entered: 265 (°)
